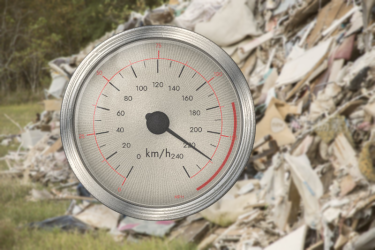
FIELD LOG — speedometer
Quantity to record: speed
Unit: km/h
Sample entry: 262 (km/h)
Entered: 220 (km/h)
